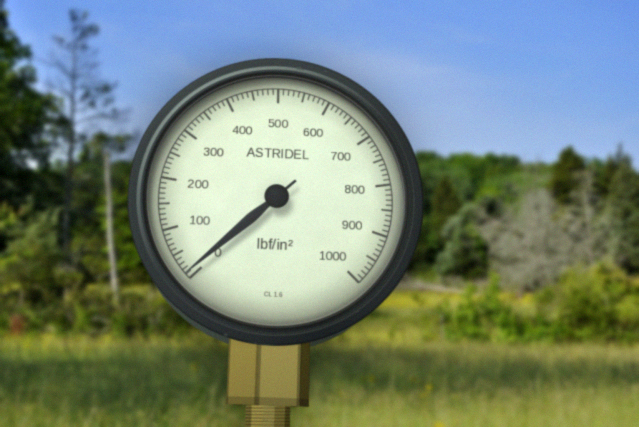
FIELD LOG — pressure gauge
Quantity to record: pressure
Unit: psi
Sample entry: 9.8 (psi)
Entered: 10 (psi)
